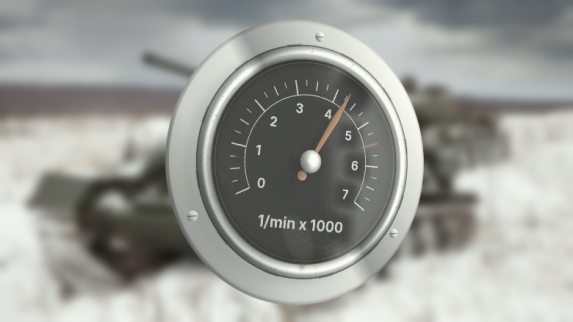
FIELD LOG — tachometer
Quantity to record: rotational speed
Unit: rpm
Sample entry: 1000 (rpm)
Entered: 4250 (rpm)
